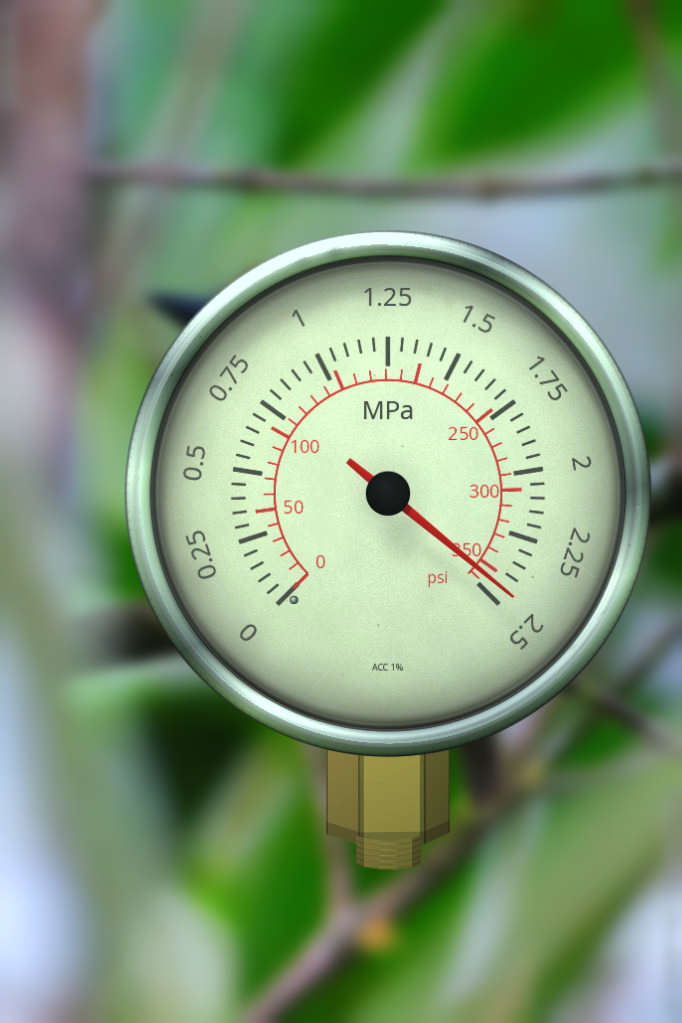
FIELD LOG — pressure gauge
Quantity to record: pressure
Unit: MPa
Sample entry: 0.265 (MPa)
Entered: 2.45 (MPa)
